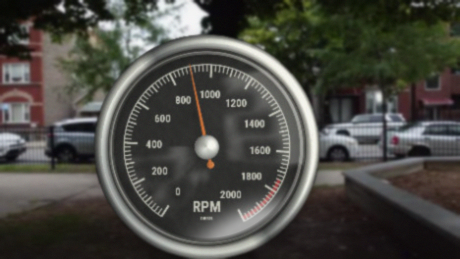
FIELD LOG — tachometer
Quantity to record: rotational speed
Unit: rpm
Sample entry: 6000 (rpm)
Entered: 900 (rpm)
